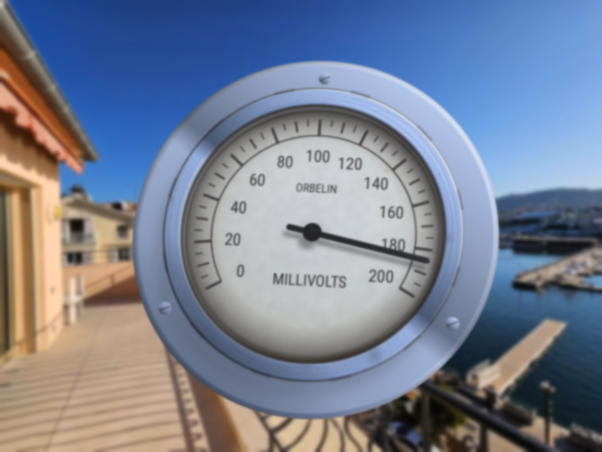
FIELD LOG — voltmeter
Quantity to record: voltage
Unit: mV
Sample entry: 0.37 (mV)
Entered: 185 (mV)
